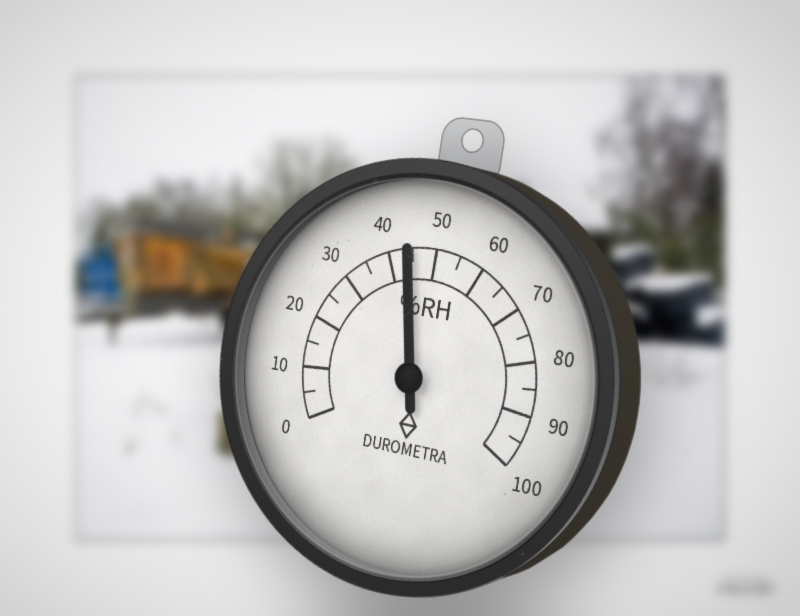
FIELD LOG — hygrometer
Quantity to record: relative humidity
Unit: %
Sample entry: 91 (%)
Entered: 45 (%)
